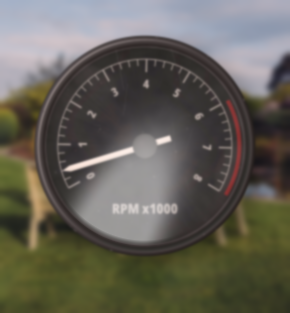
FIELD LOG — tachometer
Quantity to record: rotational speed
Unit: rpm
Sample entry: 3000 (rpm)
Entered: 400 (rpm)
